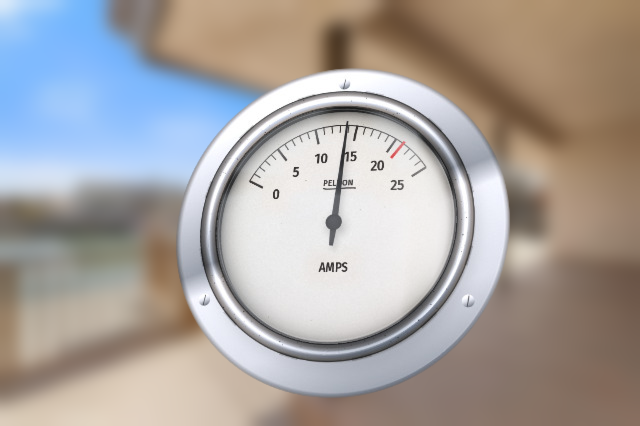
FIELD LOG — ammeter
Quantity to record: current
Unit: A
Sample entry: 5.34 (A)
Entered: 14 (A)
